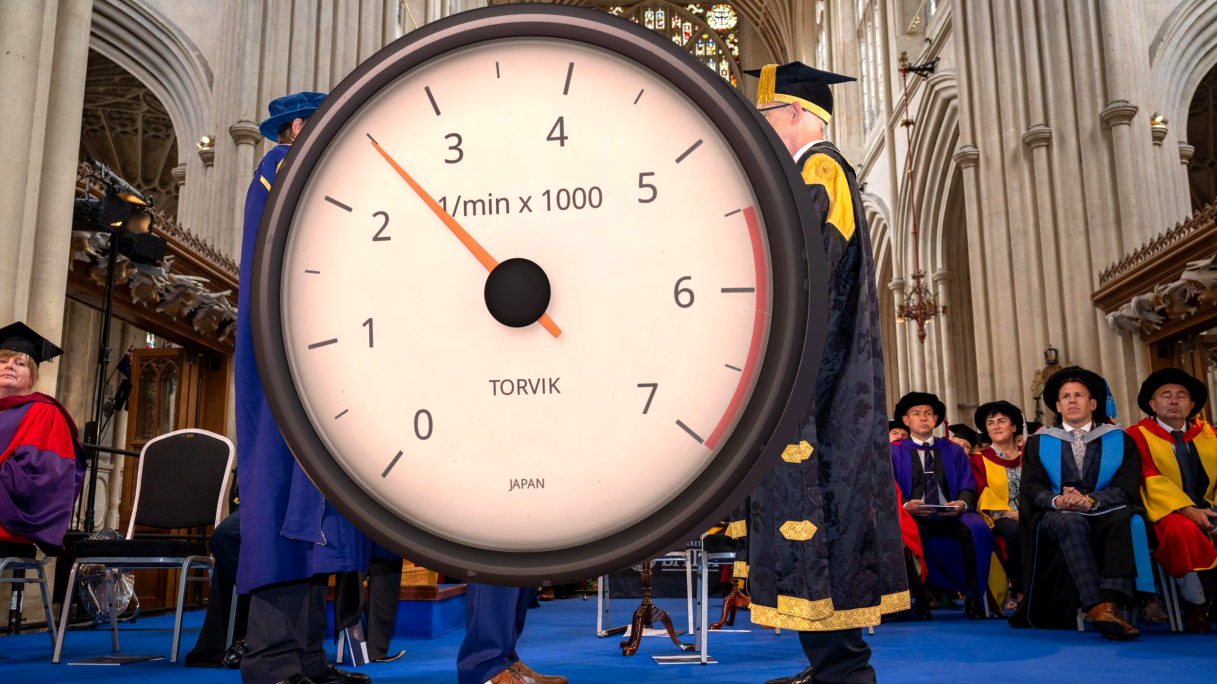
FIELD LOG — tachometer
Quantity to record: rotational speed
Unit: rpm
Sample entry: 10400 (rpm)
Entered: 2500 (rpm)
